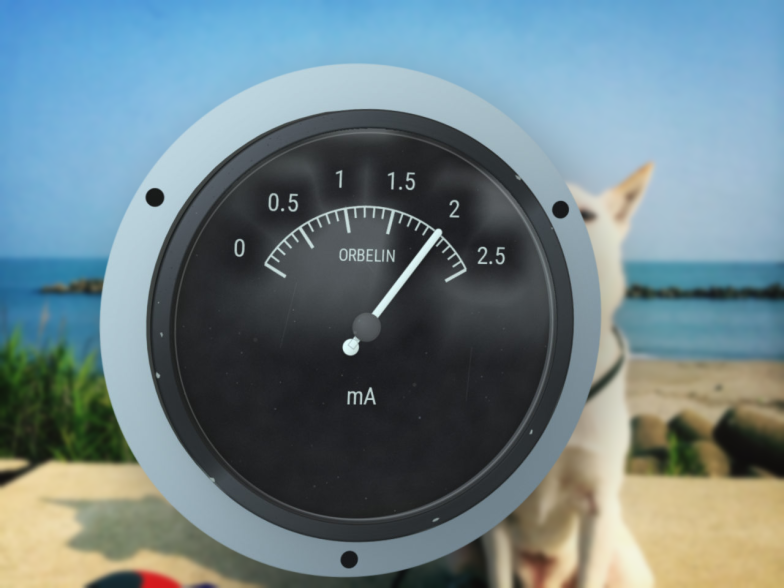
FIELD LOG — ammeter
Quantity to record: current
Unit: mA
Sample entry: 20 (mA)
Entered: 2 (mA)
